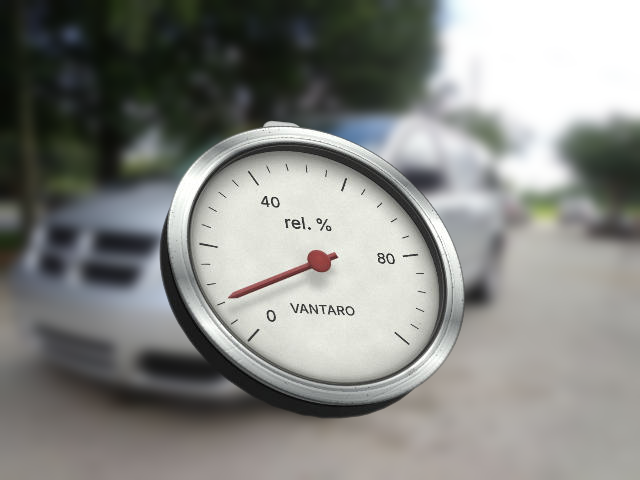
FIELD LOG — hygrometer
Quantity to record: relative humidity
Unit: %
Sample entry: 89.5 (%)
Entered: 8 (%)
